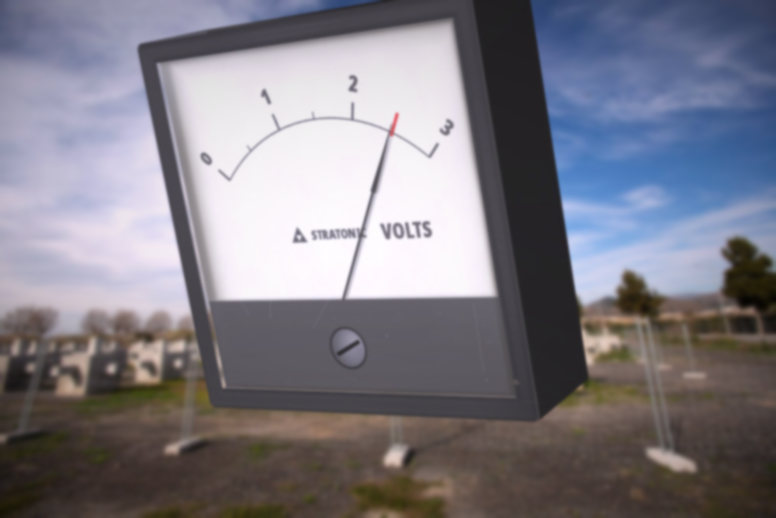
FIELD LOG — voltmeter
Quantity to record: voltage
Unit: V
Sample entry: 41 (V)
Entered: 2.5 (V)
